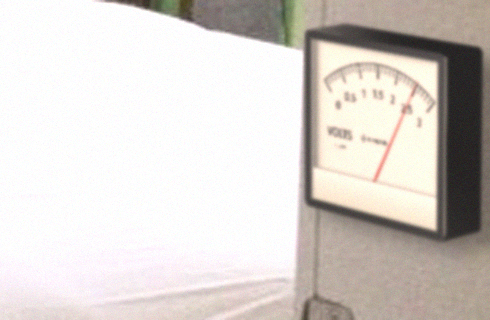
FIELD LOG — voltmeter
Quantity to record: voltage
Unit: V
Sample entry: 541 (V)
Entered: 2.5 (V)
